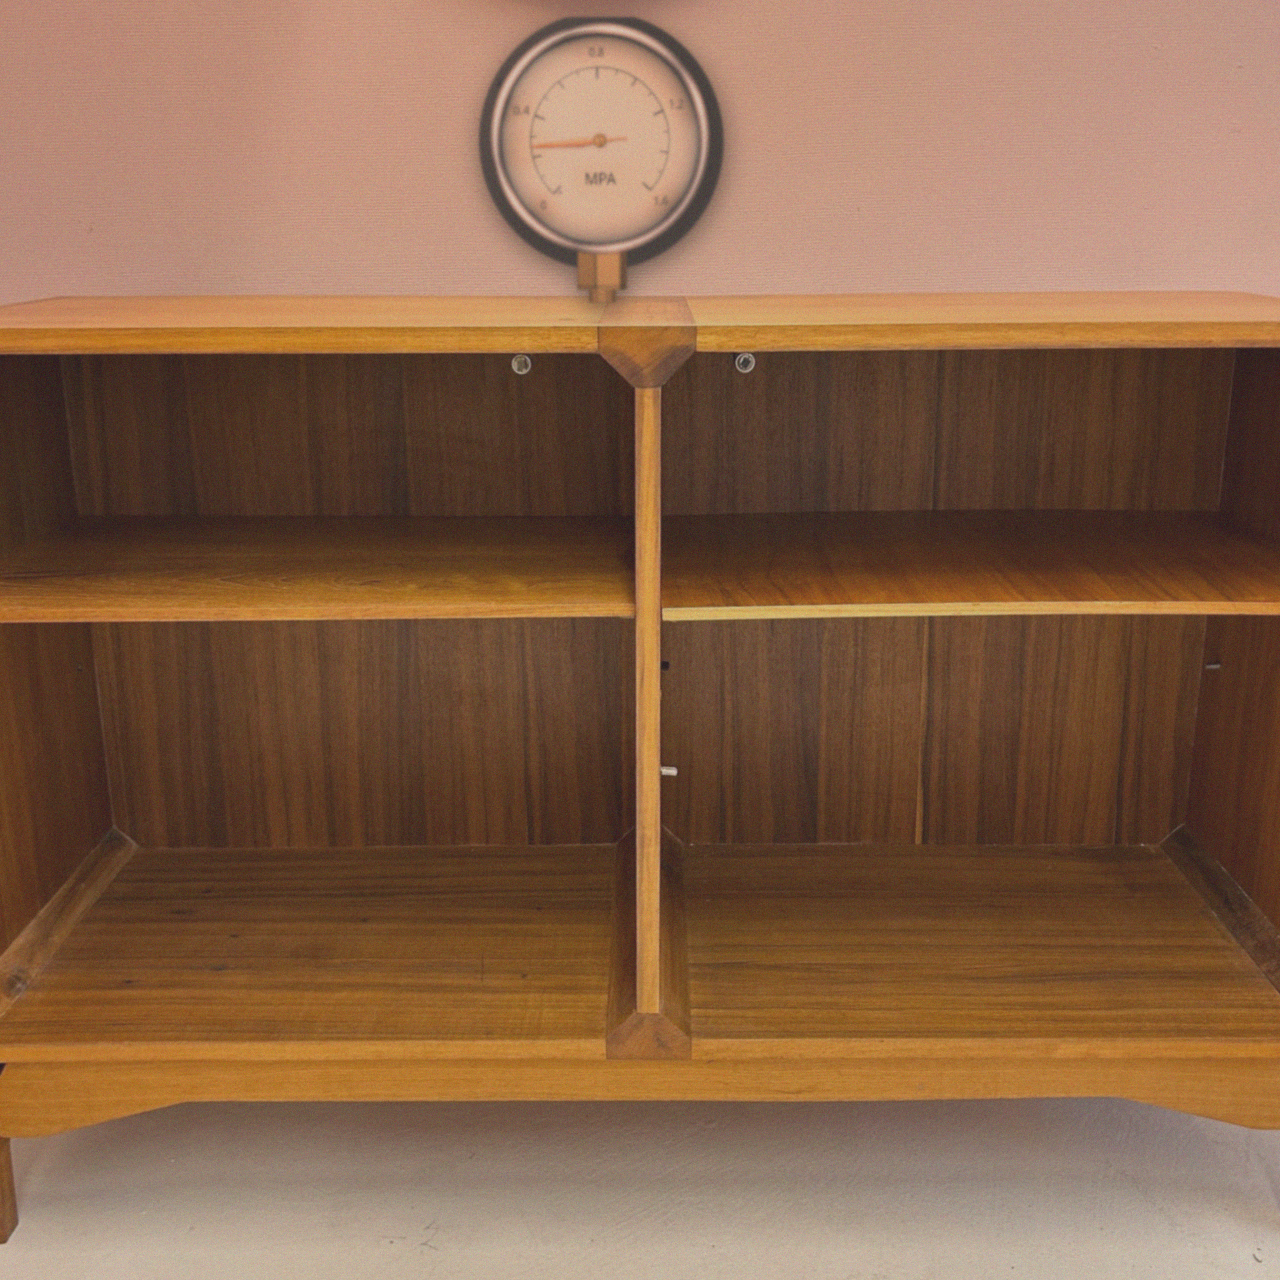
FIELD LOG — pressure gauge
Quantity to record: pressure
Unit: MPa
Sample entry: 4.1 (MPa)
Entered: 0.25 (MPa)
